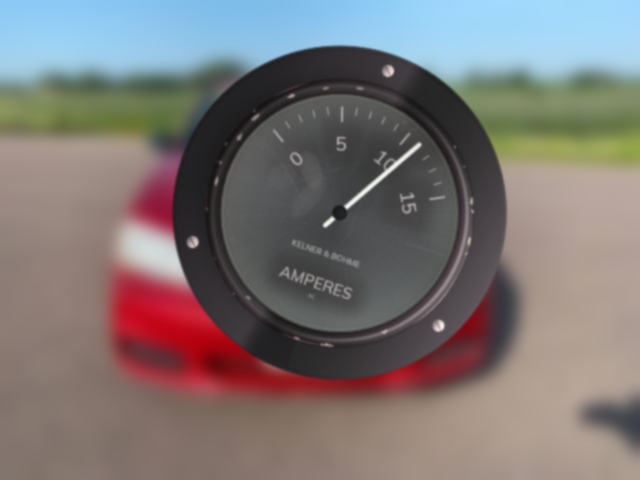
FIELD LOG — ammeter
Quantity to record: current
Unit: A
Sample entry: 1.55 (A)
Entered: 11 (A)
